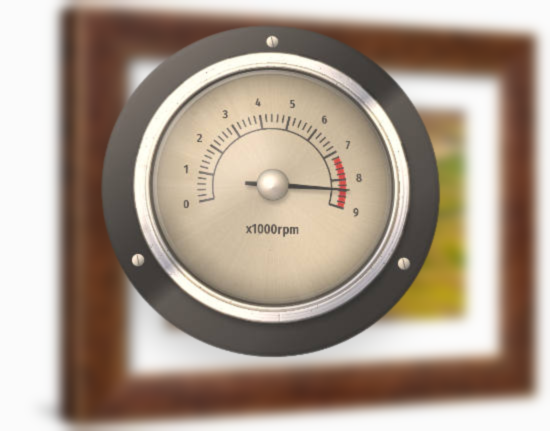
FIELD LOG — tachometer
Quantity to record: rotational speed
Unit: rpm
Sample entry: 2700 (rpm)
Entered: 8400 (rpm)
